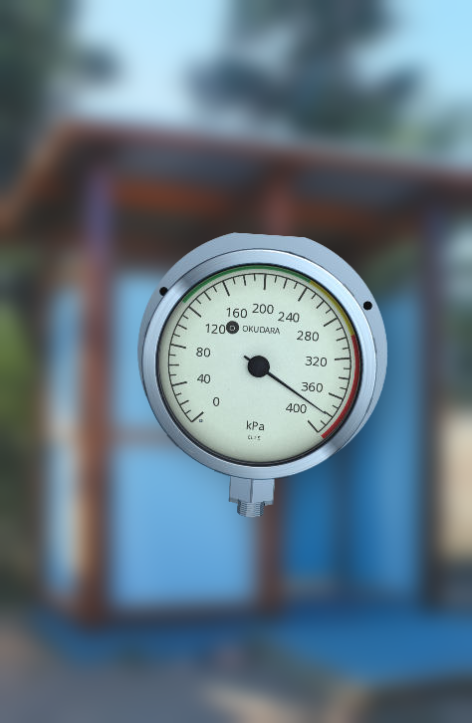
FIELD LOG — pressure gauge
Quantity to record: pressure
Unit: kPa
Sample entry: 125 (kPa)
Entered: 380 (kPa)
